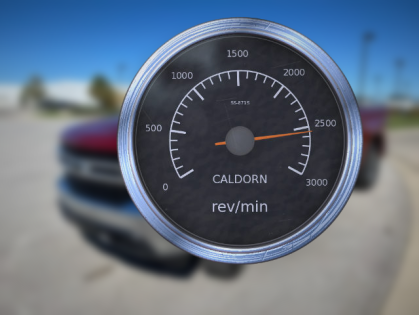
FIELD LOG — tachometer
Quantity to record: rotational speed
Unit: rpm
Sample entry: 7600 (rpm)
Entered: 2550 (rpm)
